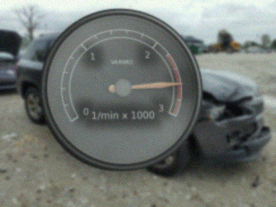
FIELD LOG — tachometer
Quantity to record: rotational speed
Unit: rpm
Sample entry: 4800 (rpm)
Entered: 2600 (rpm)
